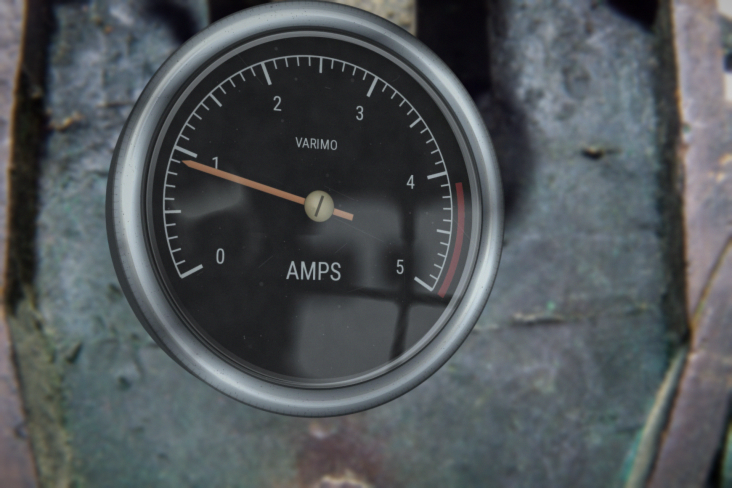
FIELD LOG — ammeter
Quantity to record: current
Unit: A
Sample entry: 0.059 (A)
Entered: 0.9 (A)
